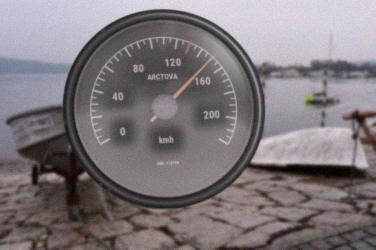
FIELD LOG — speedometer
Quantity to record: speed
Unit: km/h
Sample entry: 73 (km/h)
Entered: 150 (km/h)
